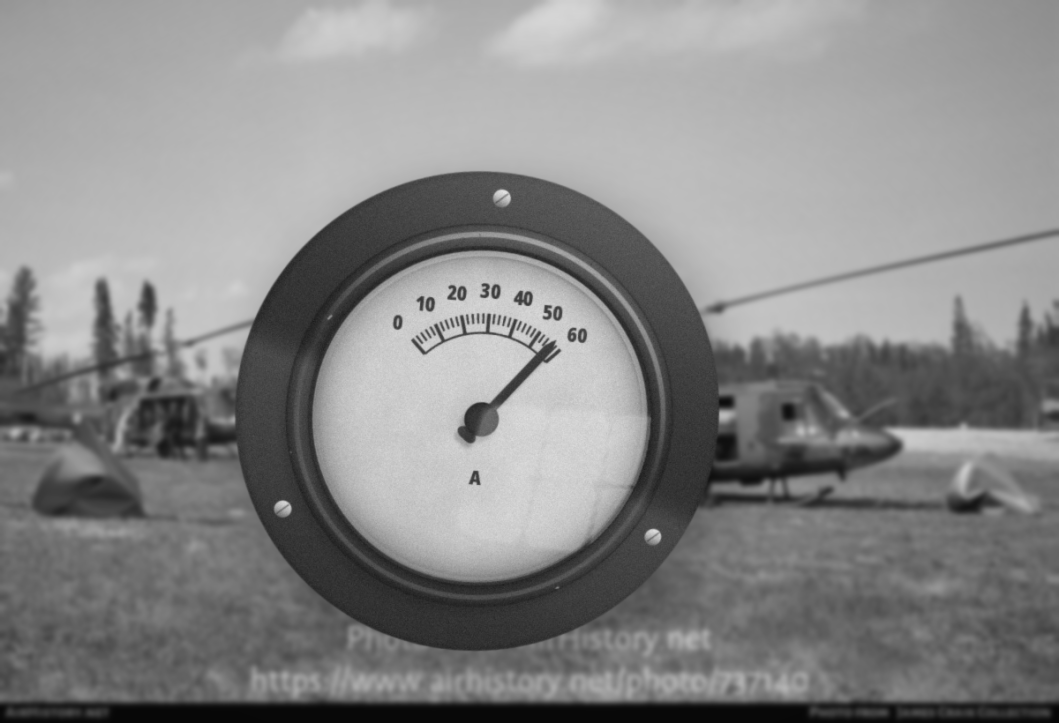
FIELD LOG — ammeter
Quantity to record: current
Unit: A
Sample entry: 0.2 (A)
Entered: 56 (A)
